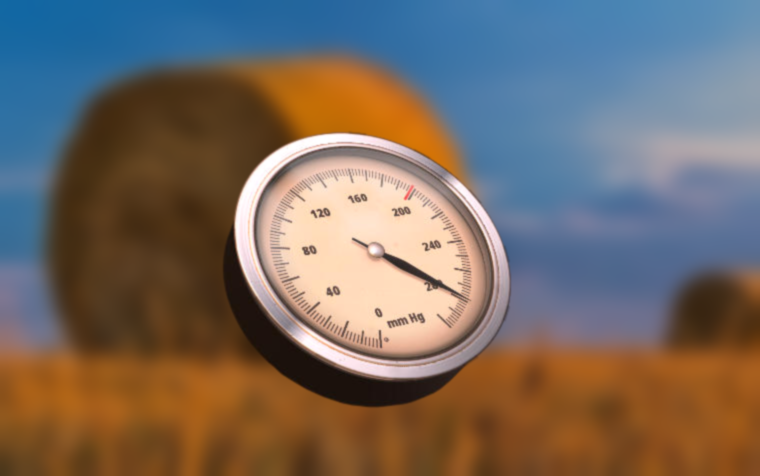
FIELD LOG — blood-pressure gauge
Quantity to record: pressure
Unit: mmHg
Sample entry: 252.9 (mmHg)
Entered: 280 (mmHg)
